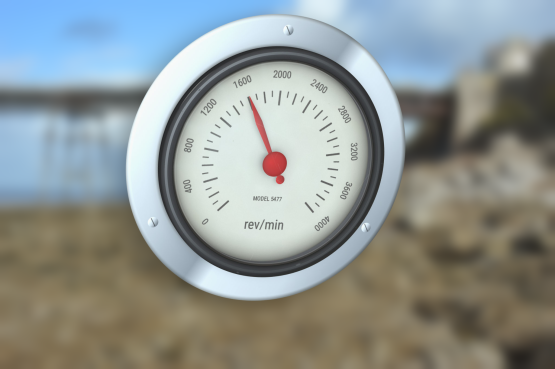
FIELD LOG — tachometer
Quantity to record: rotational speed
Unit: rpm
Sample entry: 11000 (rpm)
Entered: 1600 (rpm)
